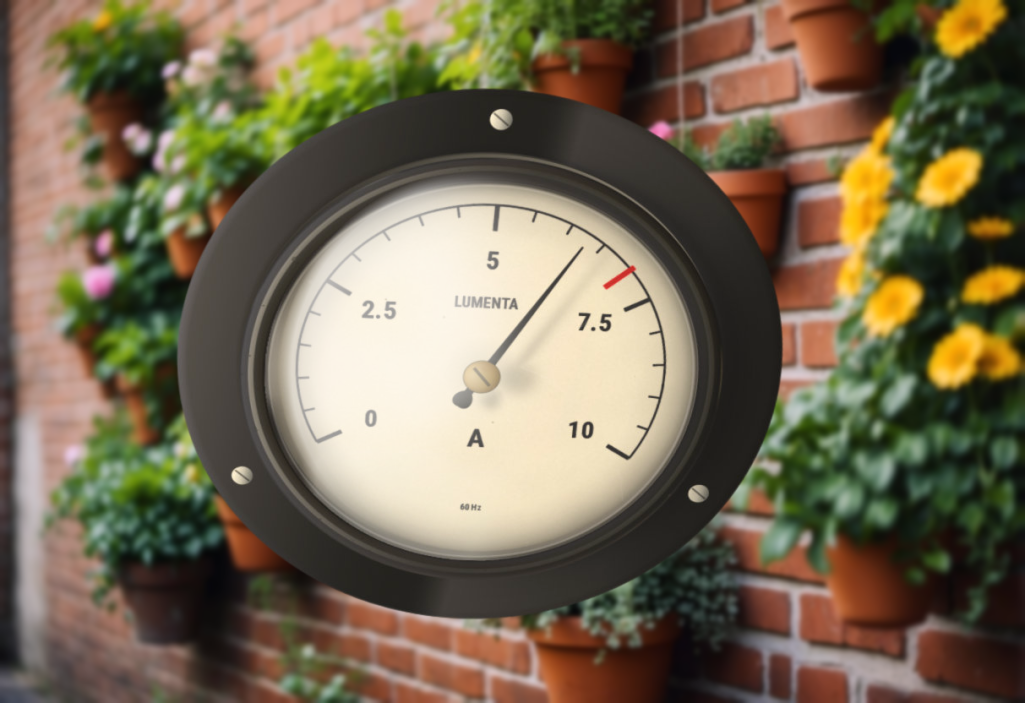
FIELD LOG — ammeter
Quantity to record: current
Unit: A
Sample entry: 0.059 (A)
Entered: 6.25 (A)
